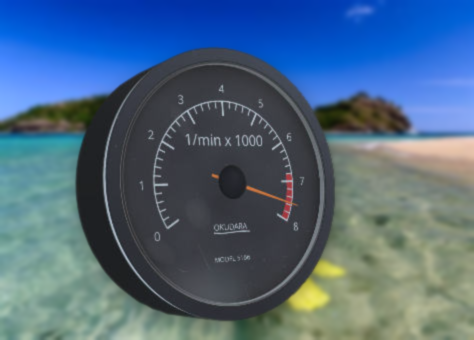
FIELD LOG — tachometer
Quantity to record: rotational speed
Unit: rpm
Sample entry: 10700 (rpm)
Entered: 7600 (rpm)
